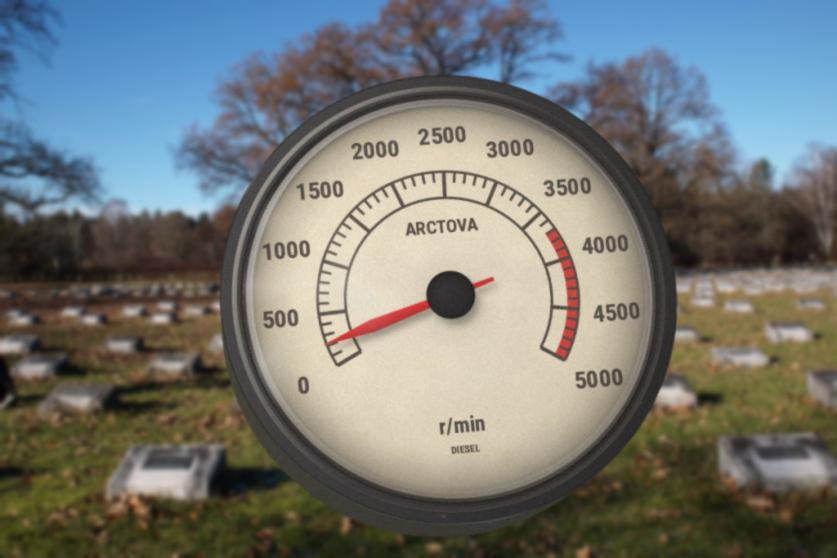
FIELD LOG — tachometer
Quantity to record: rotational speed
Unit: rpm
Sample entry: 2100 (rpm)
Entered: 200 (rpm)
